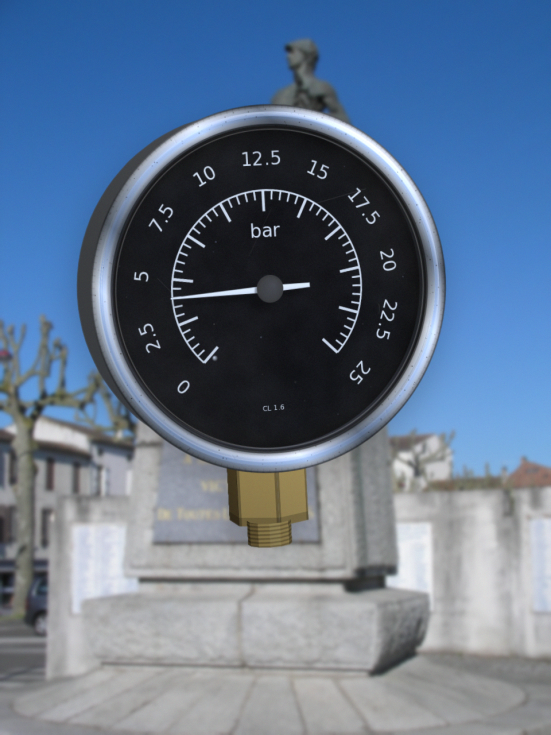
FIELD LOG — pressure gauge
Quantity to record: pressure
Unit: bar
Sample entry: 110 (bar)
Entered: 4 (bar)
